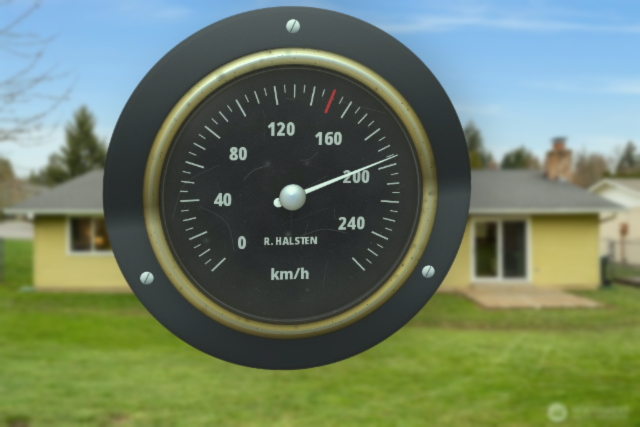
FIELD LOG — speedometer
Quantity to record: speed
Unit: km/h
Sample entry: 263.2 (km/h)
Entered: 195 (km/h)
